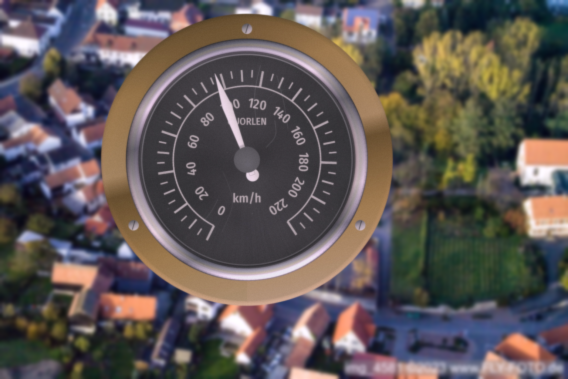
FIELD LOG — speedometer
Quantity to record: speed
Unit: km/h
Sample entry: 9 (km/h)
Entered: 97.5 (km/h)
